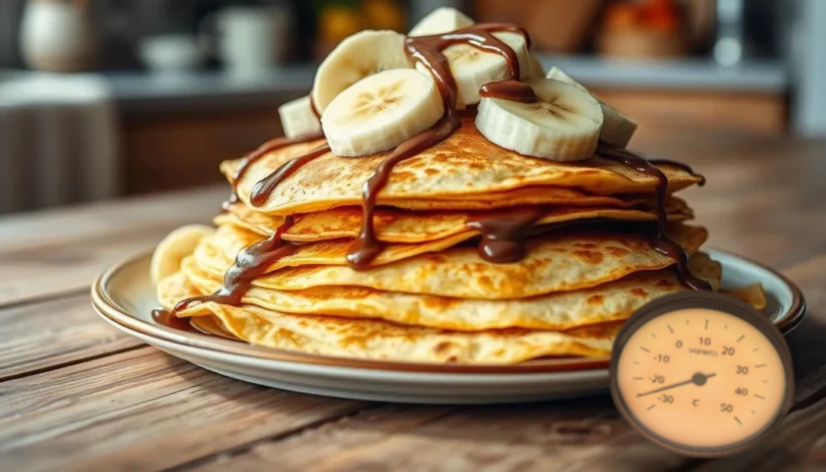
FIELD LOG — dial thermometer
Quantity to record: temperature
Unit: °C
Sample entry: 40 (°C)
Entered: -25 (°C)
